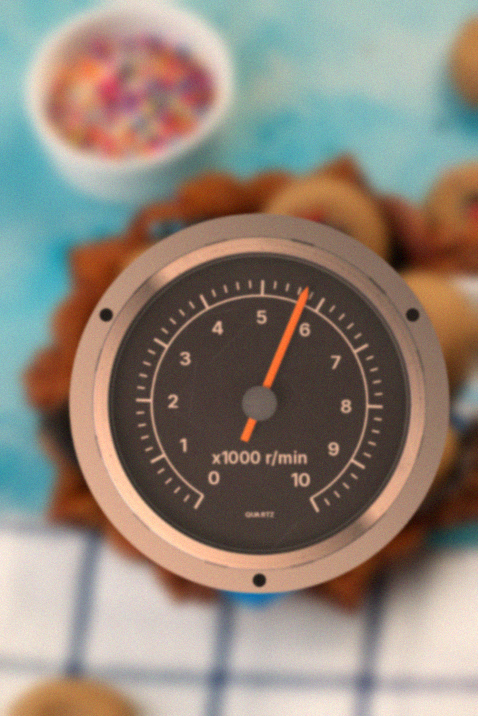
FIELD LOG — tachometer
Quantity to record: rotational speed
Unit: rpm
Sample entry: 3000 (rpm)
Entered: 5700 (rpm)
